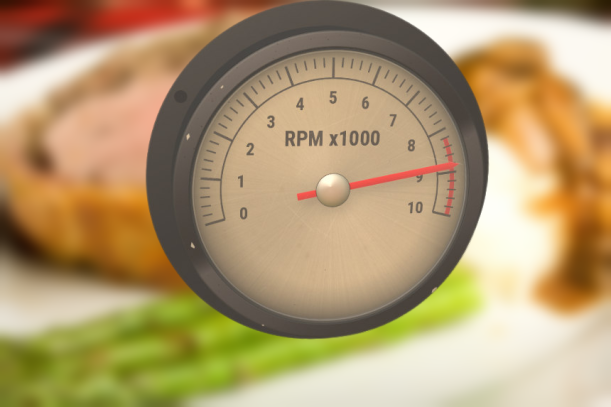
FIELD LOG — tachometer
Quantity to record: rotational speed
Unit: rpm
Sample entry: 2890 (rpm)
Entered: 8800 (rpm)
